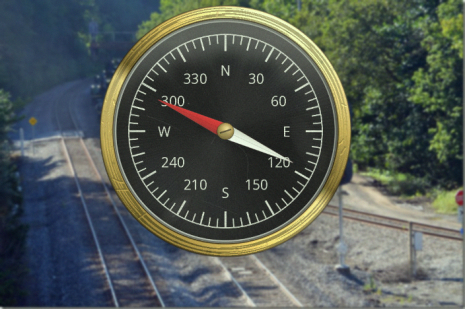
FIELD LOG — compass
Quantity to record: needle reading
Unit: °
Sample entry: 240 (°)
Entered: 295 (°)
